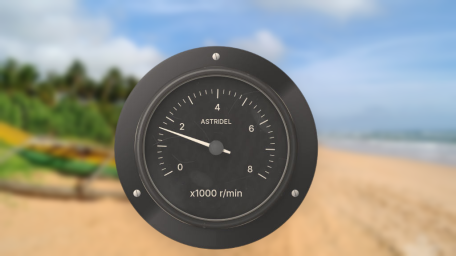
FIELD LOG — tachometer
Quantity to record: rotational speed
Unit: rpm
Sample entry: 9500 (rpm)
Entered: 1600 (rpm)
